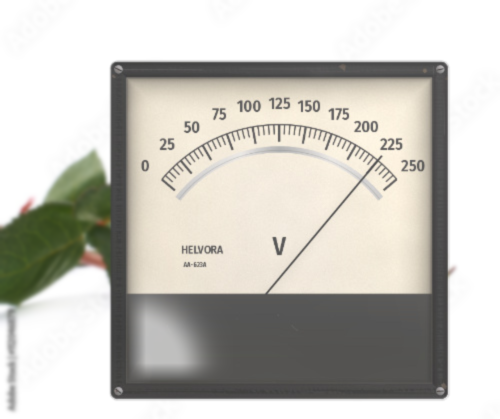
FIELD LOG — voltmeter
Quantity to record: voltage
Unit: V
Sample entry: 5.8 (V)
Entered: 225 (V)
